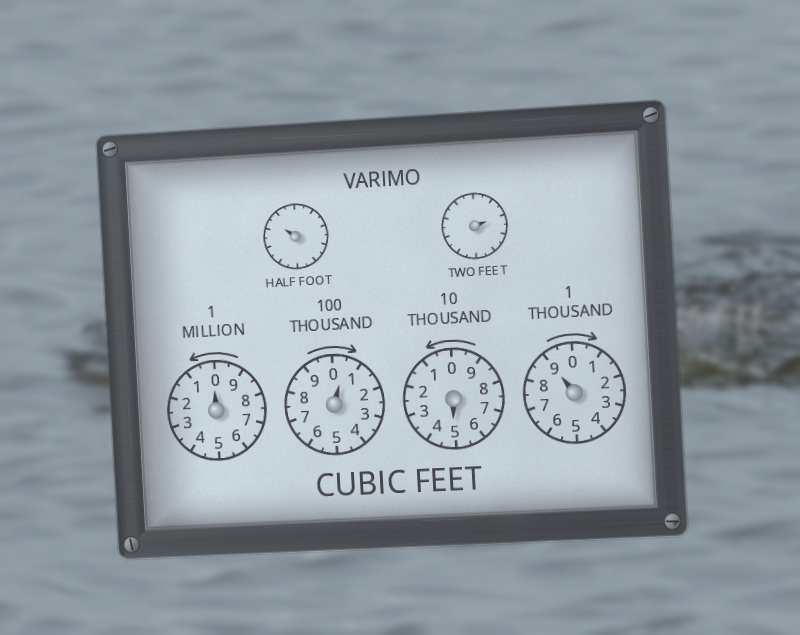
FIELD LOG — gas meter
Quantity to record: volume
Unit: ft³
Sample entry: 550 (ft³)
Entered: 4900 (ft³)
